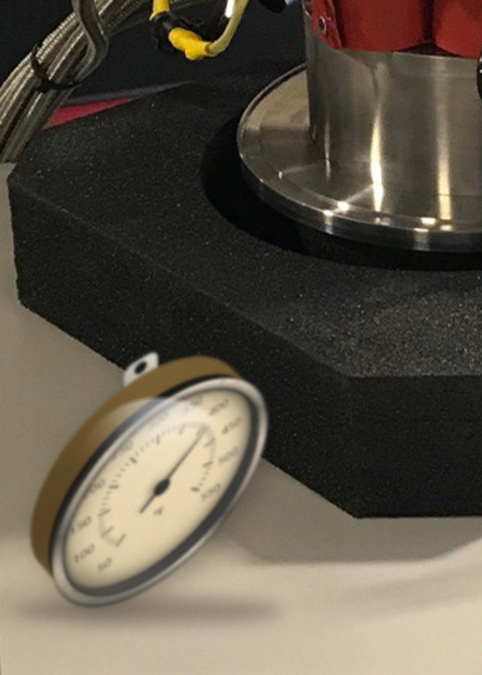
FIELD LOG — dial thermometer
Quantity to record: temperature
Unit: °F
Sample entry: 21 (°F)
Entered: 400 (°F)
